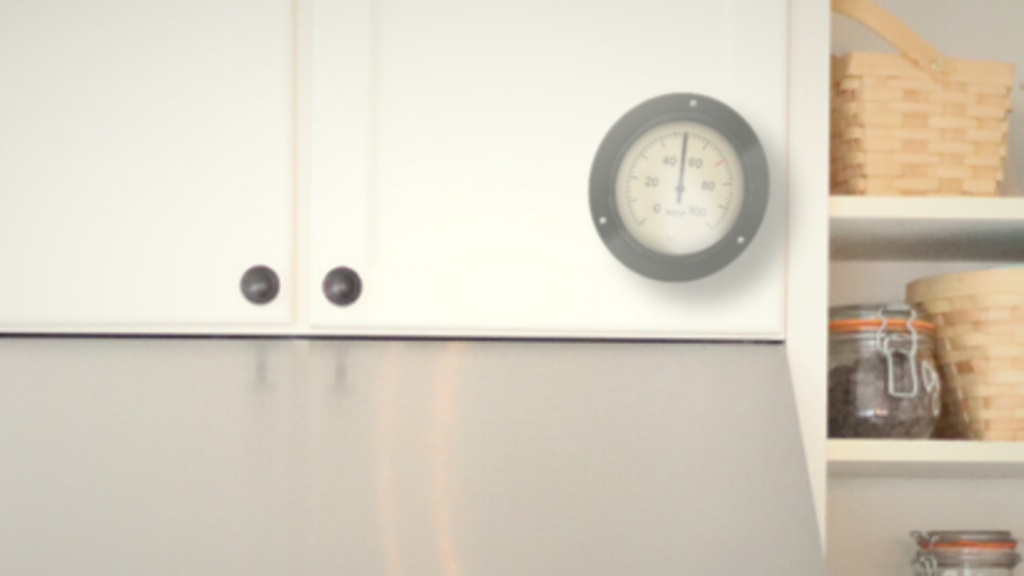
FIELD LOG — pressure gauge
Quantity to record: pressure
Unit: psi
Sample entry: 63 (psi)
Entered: 50 (psi)
